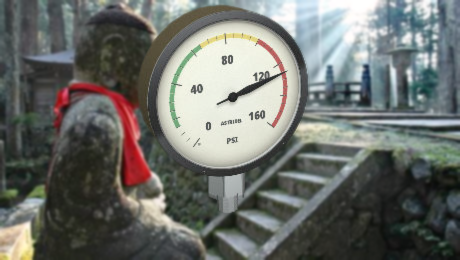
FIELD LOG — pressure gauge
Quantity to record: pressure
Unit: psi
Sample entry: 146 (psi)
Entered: 125 (psi)
